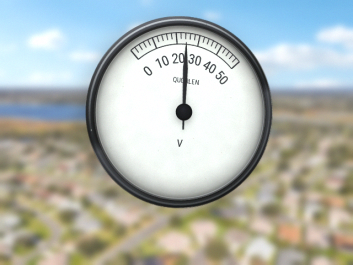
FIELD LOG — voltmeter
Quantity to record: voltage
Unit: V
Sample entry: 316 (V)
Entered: 24 (V)
